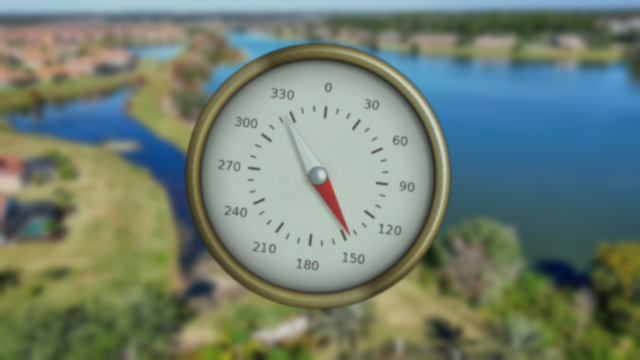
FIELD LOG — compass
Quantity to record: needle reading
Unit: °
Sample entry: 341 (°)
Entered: 145 (°)
